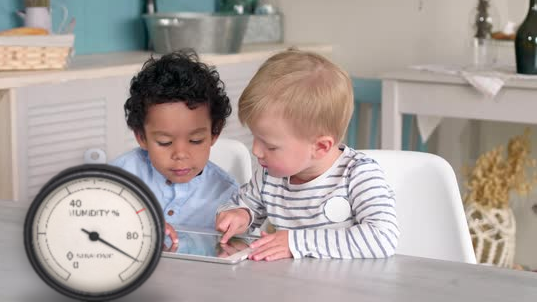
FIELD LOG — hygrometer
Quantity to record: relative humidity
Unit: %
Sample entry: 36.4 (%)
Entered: 90 (%)
